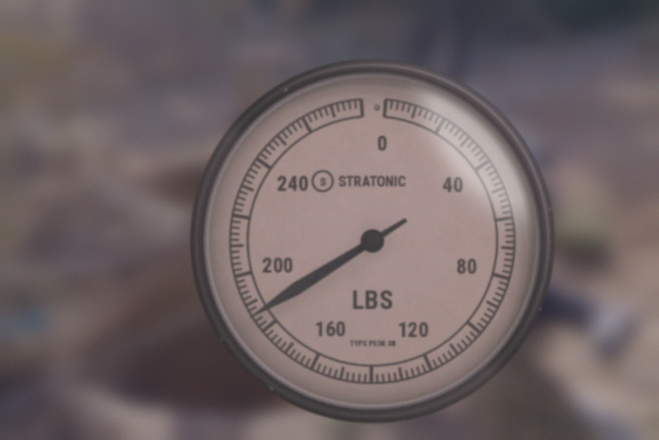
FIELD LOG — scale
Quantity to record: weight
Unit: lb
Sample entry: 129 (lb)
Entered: 186 (lb)
